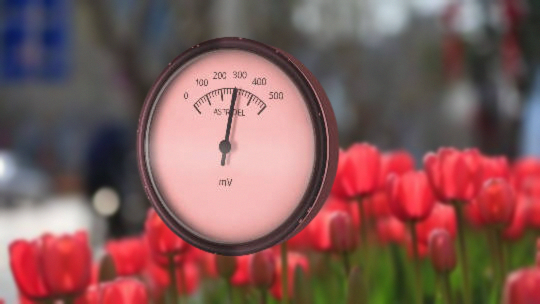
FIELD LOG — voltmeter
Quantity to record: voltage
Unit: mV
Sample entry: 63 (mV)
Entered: 300 (mV)
